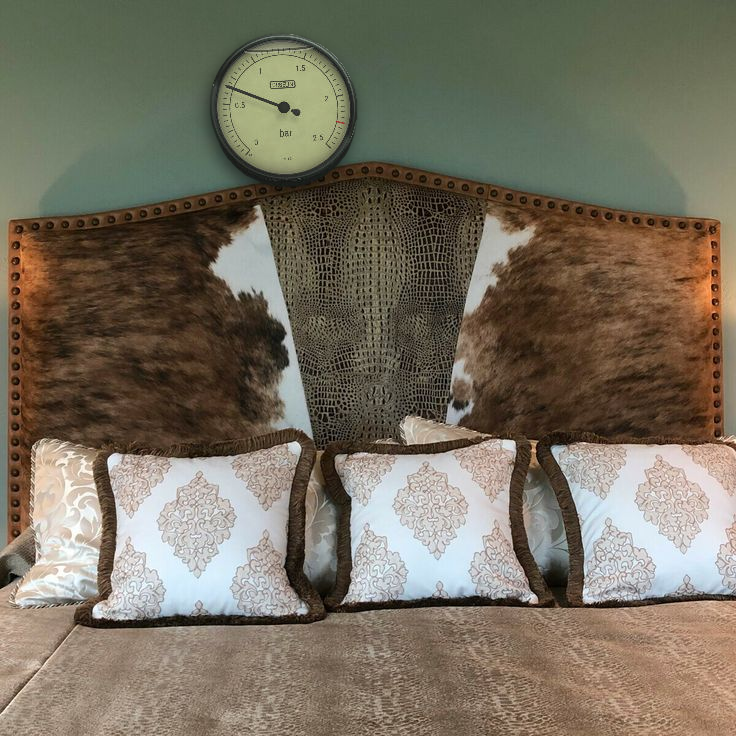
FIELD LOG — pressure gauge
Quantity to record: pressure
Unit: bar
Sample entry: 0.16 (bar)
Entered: 0.65 (bar)
